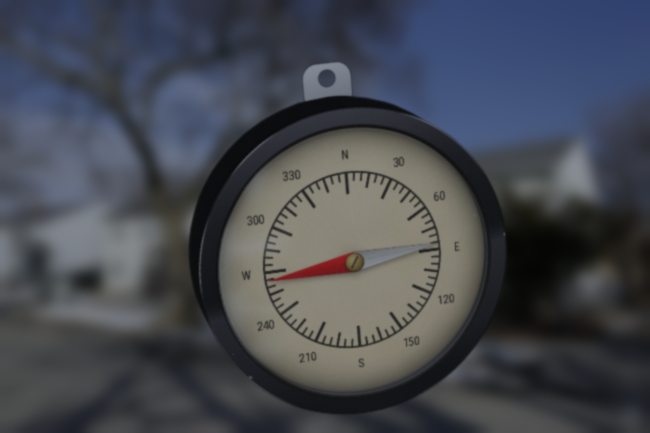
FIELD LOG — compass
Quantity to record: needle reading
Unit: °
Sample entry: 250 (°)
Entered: 265 (°)
